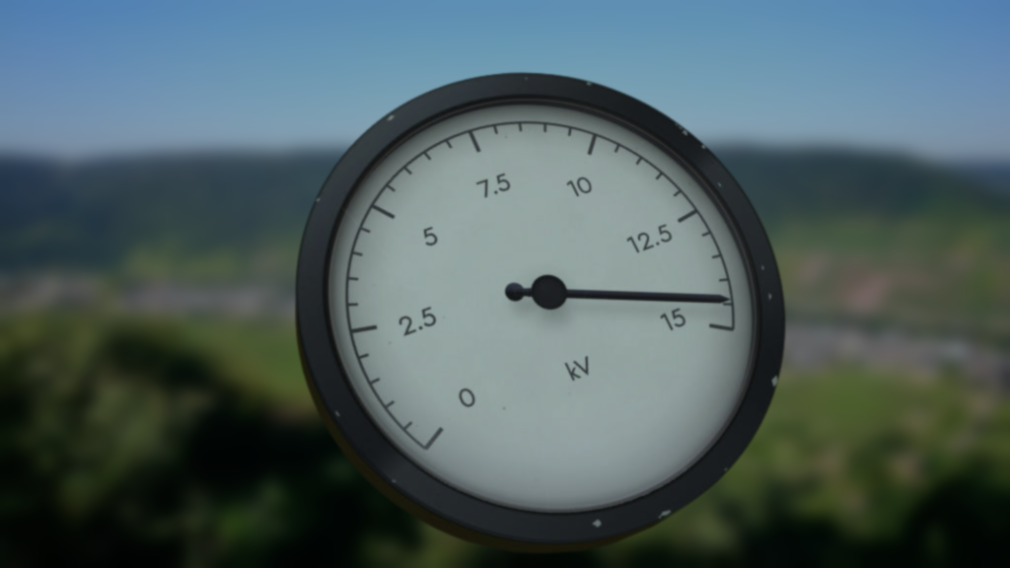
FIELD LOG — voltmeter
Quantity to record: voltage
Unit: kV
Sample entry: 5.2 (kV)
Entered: 14.5 (kV)
